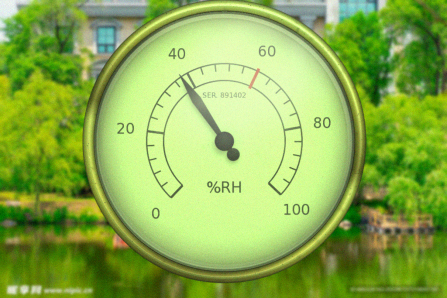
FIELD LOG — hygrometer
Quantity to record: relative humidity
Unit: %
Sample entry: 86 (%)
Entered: 38 (%)
